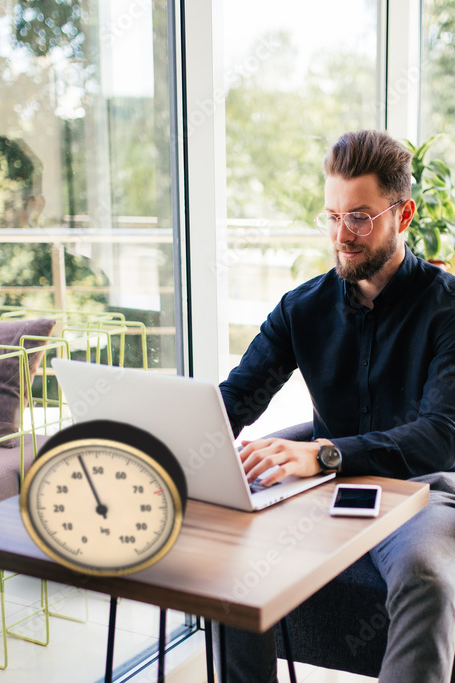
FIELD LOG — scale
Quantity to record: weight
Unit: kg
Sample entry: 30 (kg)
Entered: 45 (kg)
